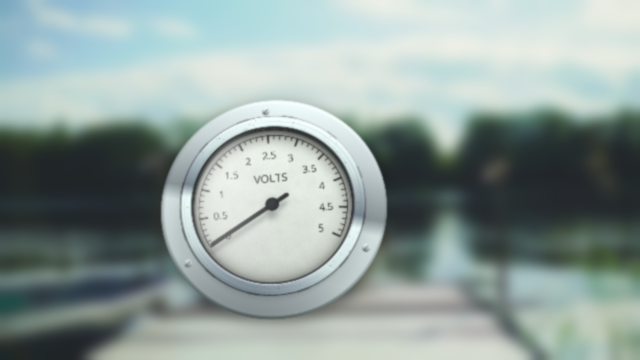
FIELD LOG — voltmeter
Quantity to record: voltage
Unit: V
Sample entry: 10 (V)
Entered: 0 (V)
